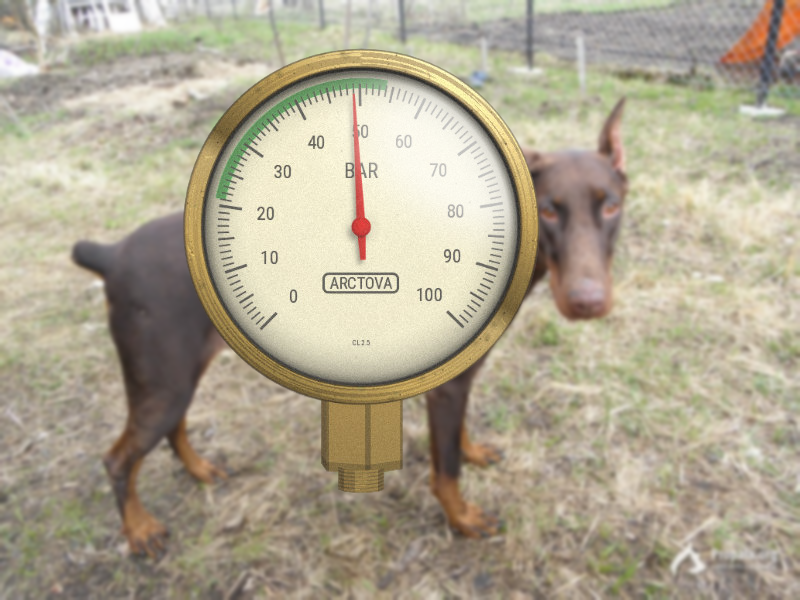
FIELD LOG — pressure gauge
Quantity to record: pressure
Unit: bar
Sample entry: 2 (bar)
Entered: 49 (bar)
